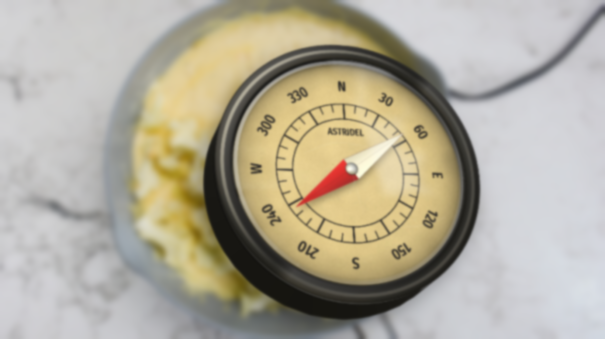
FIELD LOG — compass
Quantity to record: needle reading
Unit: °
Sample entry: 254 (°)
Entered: 235 (°)
